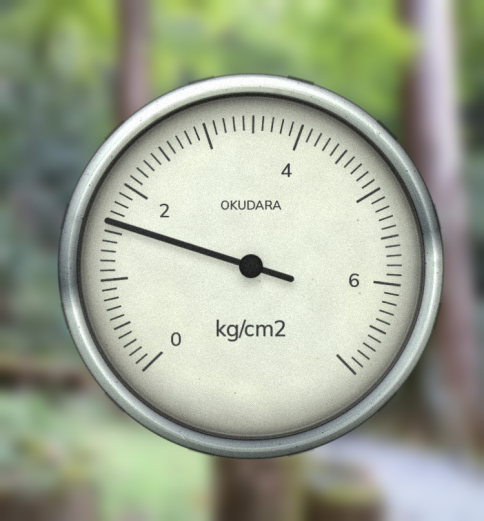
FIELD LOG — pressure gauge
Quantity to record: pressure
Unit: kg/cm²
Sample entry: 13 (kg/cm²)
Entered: 1.6 (kg/cm²)
